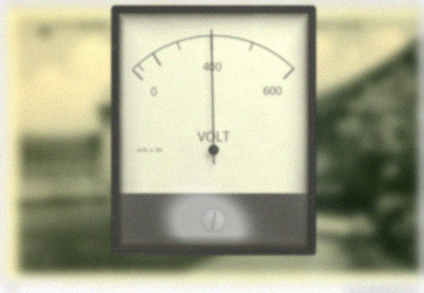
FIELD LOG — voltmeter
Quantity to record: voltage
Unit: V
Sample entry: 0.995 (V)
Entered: 400 (V)
